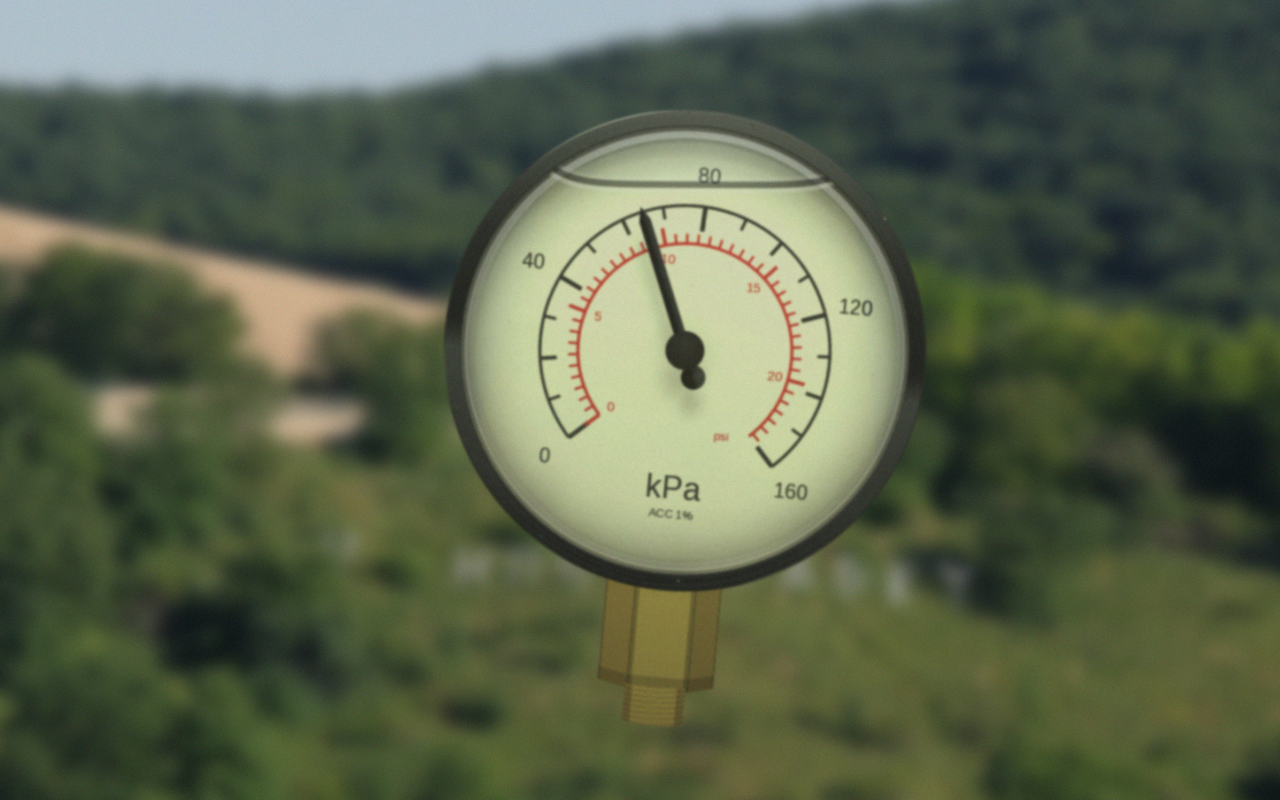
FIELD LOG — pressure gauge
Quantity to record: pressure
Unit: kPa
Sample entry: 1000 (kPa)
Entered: 65 (kPa)
